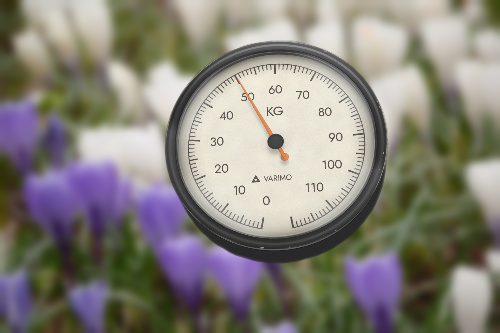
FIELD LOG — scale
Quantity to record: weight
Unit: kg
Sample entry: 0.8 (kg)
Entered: 50 (kg)
